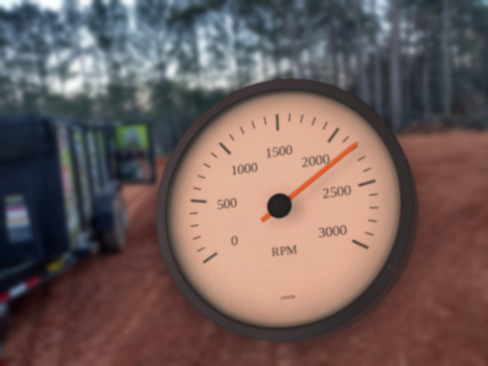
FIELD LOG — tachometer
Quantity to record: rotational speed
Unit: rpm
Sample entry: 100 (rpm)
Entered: 2200 (rpm)
